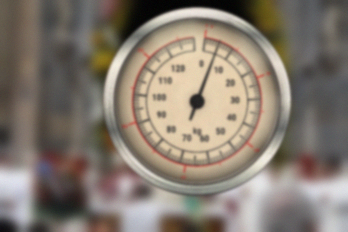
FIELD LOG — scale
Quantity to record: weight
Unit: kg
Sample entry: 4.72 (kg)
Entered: 5 (kg)
